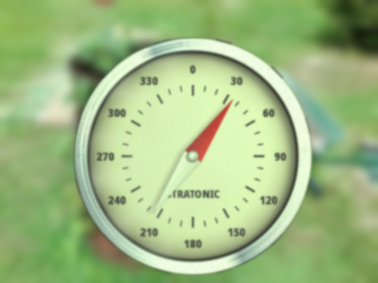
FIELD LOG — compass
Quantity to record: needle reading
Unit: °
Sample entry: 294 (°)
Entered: 35 (°)
